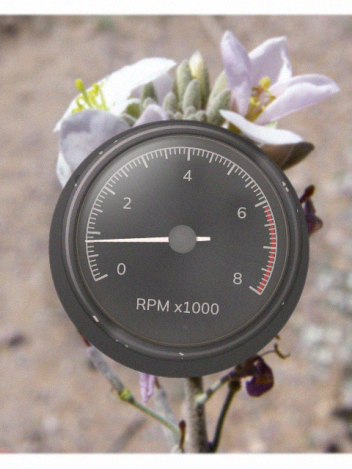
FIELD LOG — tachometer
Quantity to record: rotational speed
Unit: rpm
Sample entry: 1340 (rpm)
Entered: 800 (rpm)
